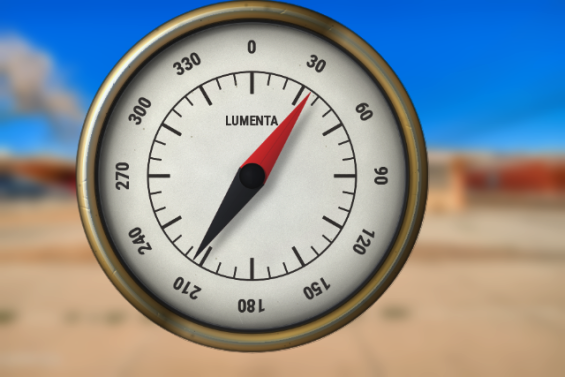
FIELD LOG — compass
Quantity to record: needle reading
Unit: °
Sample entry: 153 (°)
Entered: 35 (°)
